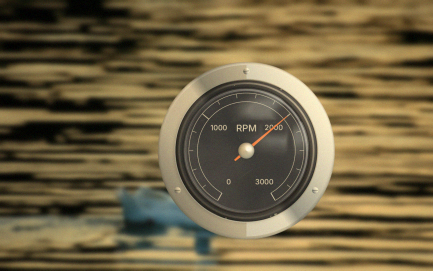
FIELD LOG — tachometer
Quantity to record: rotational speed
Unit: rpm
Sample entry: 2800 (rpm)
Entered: 2000 (rpm)
